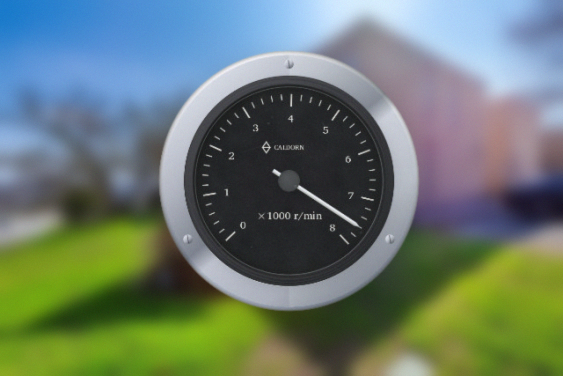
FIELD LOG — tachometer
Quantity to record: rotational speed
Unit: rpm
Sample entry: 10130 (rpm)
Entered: 7600 (rpm)
